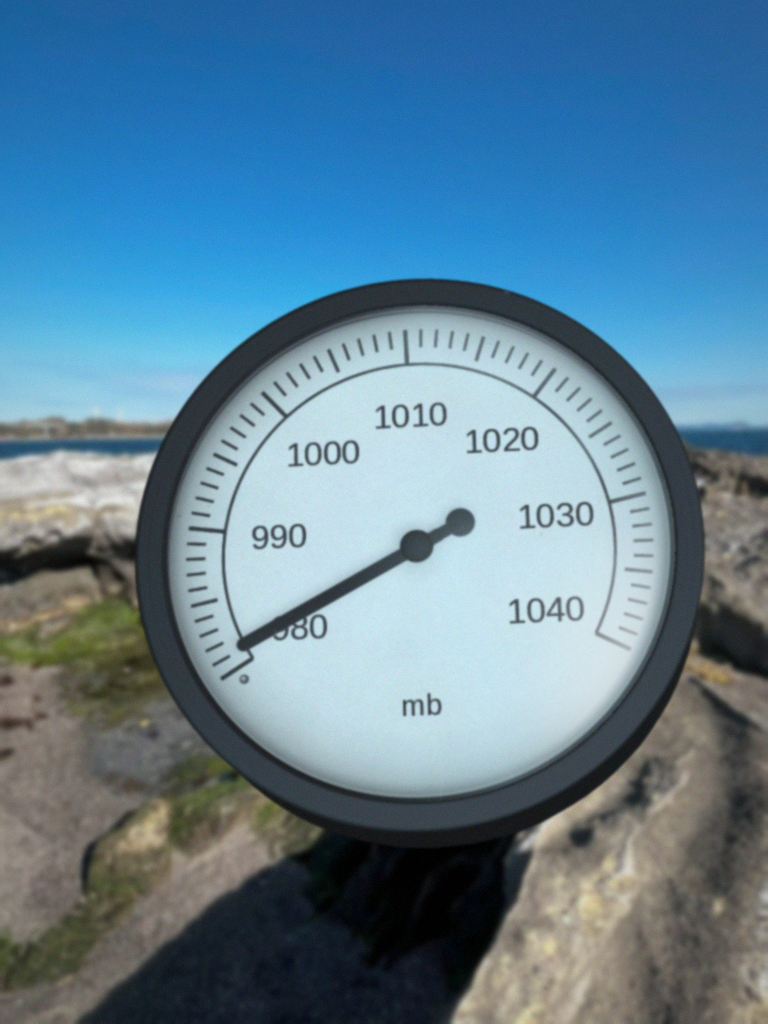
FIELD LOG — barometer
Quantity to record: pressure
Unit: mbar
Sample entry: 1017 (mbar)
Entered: 981 (mbar)
